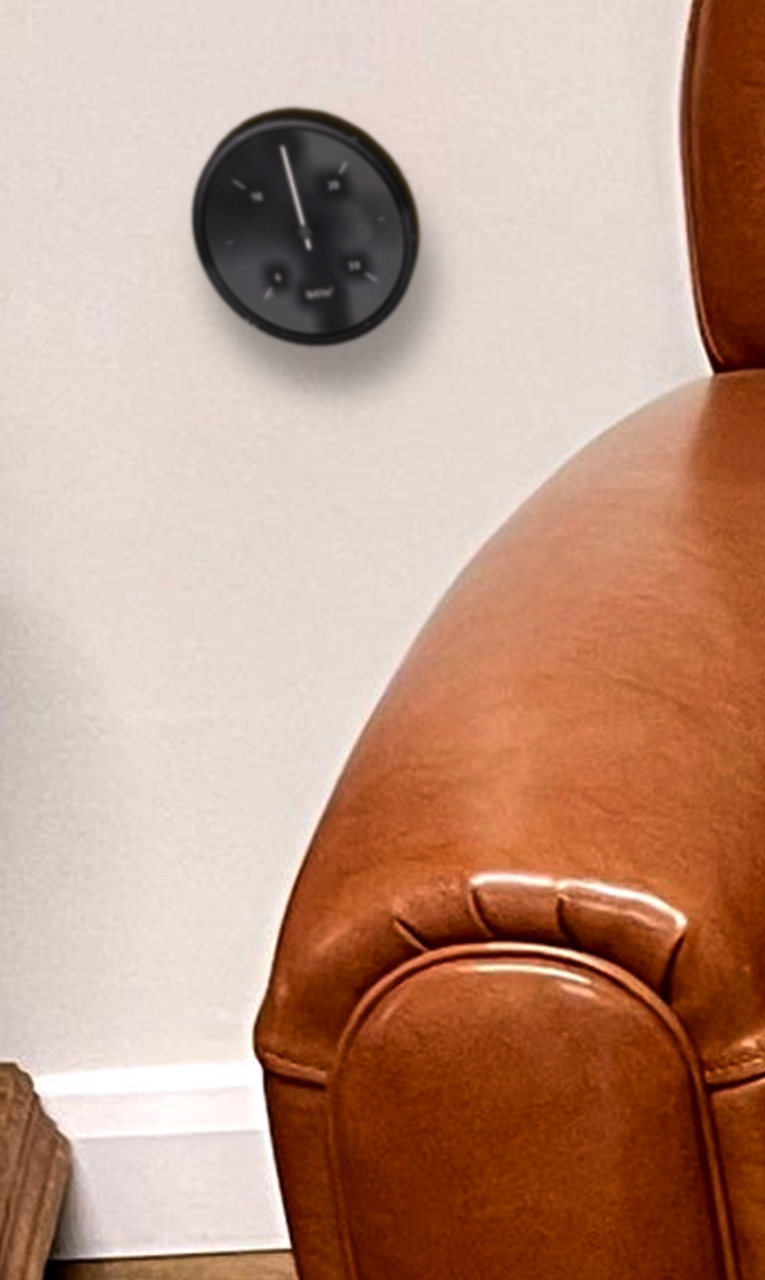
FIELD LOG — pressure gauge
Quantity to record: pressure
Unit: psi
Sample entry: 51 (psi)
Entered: 15 (psi)
